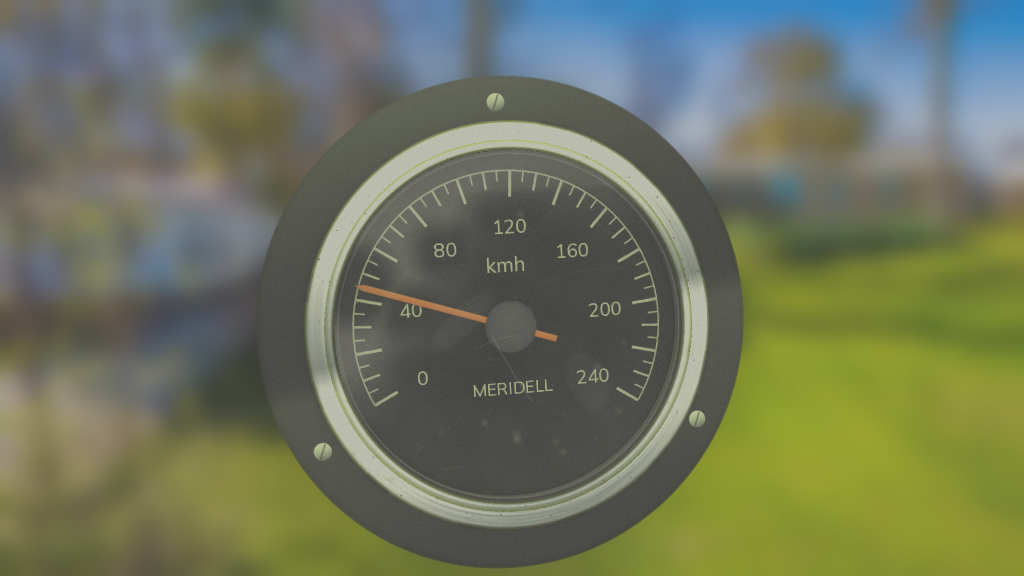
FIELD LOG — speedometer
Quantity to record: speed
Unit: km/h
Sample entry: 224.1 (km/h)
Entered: 45 (km/h)
